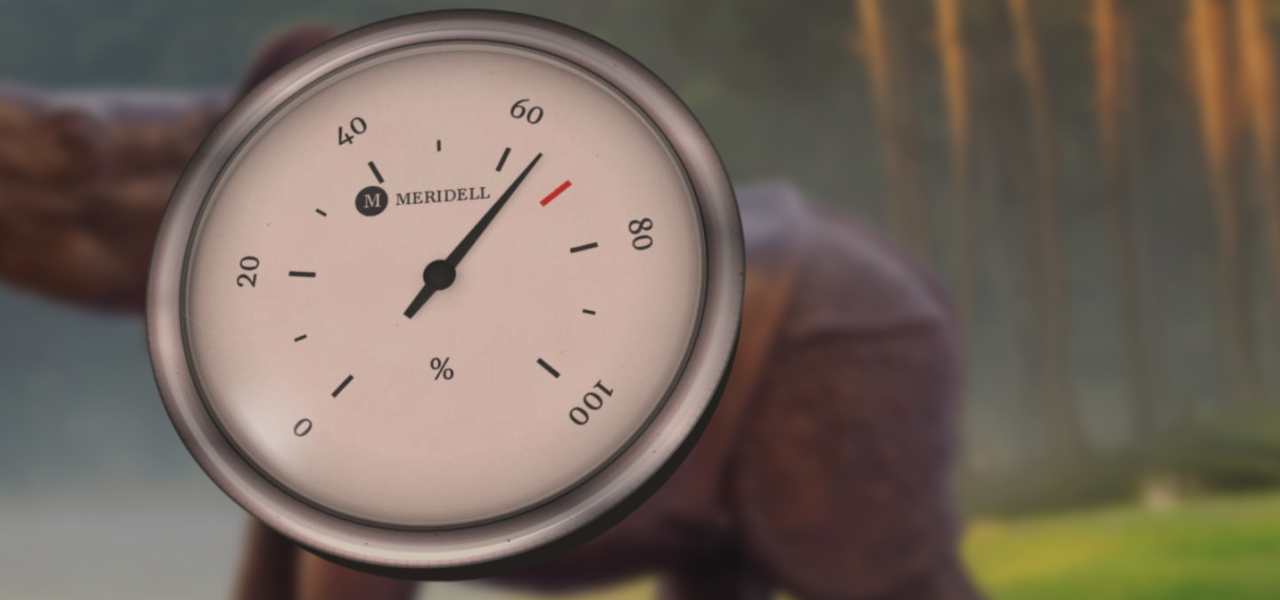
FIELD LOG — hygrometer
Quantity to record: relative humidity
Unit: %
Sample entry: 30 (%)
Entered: 65 (%)
